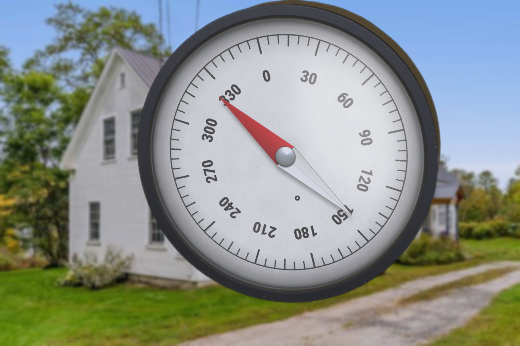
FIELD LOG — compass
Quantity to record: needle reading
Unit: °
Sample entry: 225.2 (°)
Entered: 325 (°)
